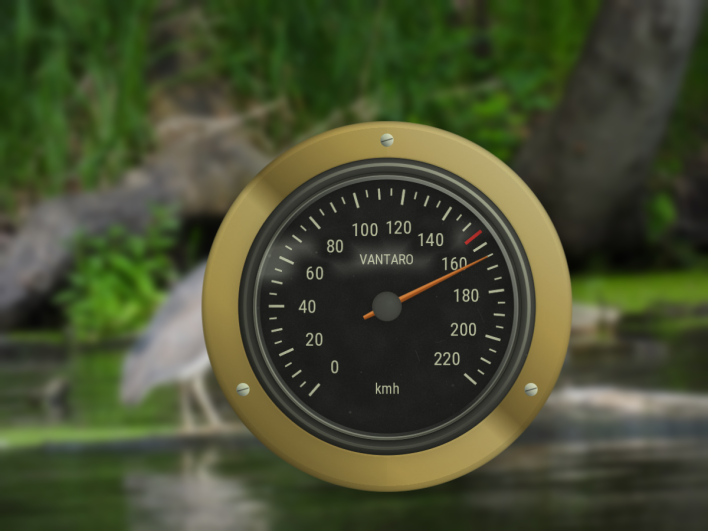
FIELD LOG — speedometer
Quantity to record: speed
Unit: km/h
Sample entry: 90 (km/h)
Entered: 165 (km/h)
